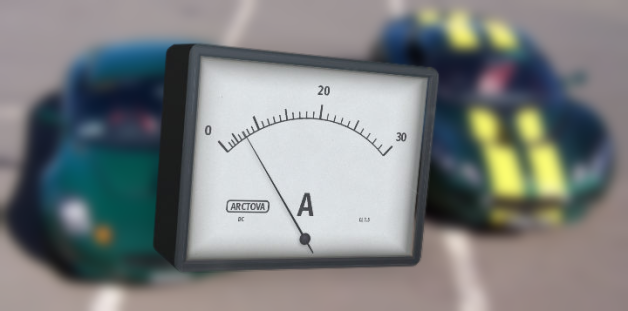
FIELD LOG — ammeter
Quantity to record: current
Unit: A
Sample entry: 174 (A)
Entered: 7 (A)
